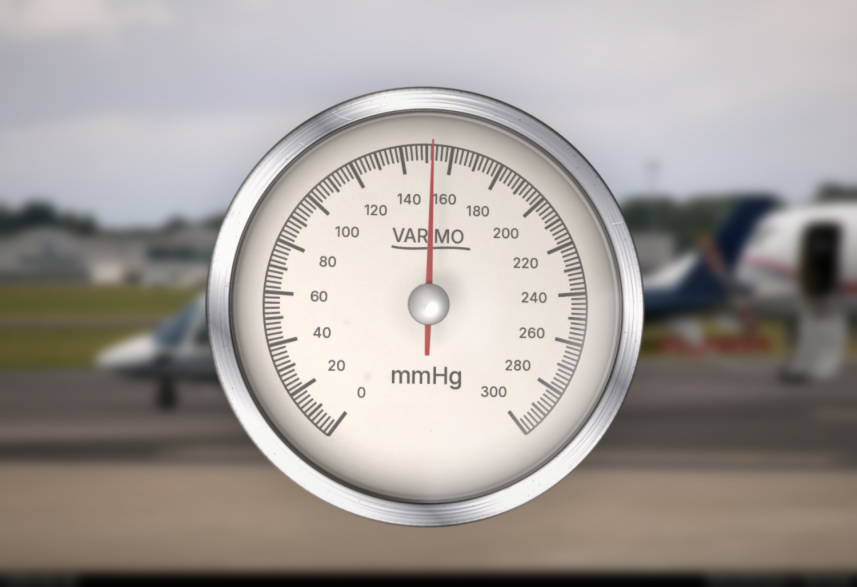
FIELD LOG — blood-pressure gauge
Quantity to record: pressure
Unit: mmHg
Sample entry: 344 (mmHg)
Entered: 152 (mmHg)
